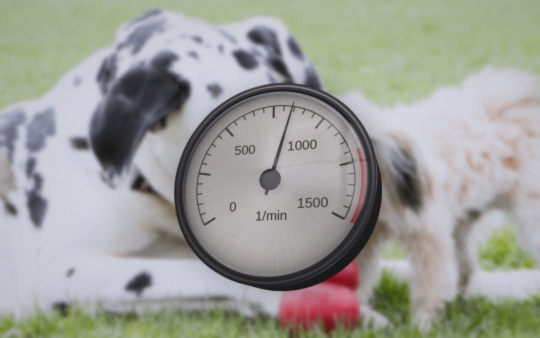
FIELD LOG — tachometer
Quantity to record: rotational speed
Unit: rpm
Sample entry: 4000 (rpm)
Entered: 850 (rpm)
